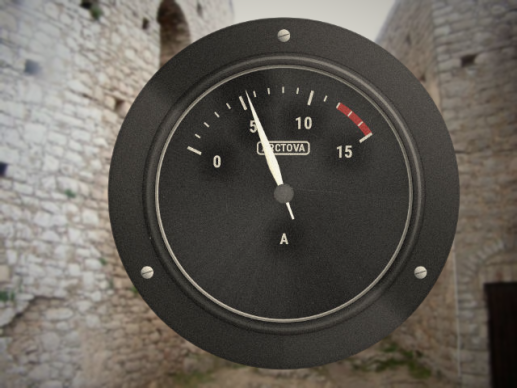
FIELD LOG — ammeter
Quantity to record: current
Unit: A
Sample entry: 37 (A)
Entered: 5.5 (A)
